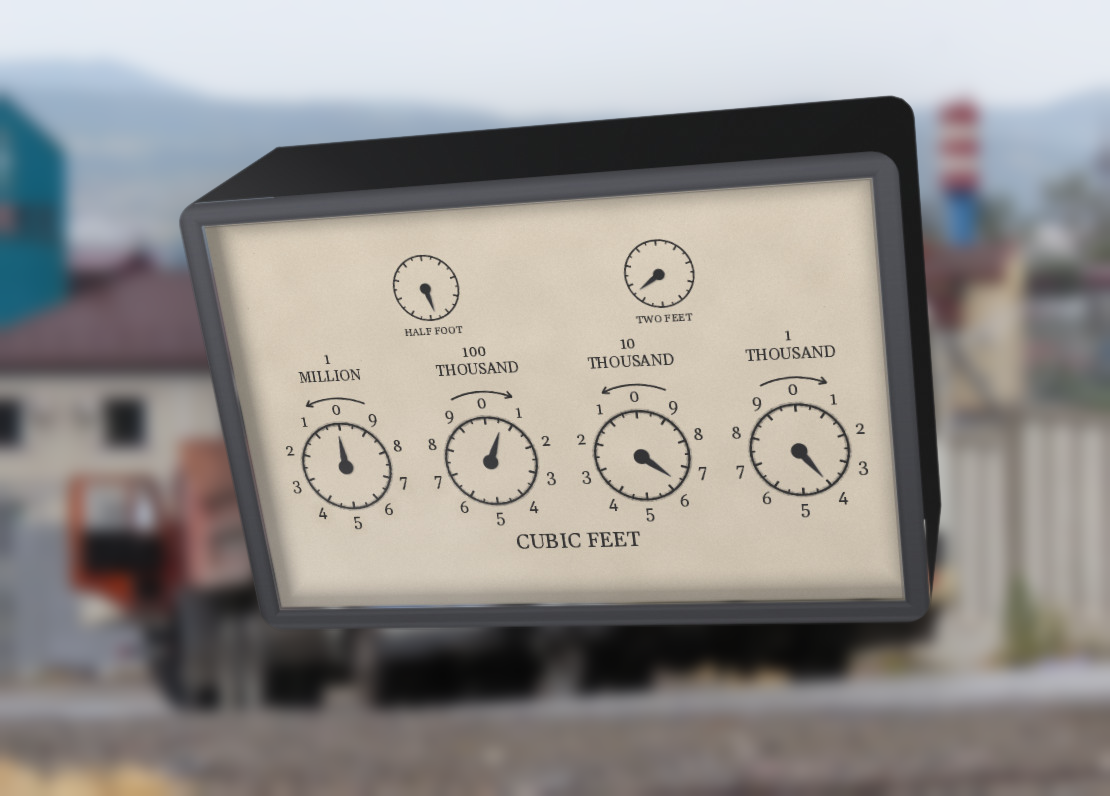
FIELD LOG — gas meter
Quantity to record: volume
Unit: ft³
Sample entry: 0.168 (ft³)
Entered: 6400 (ft³)
